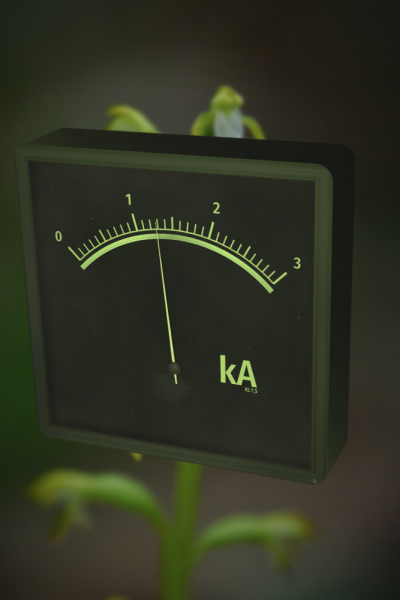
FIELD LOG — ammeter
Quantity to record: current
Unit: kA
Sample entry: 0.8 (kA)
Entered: 1.3 (kA)
